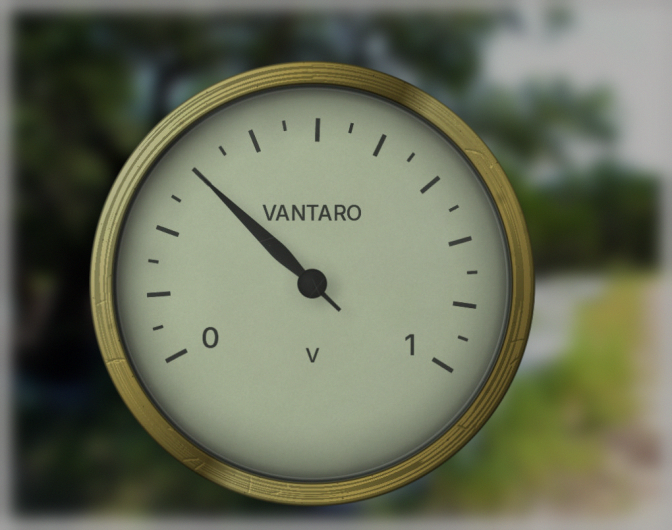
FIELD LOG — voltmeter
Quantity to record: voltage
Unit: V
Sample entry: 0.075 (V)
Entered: 0.3 (V)
